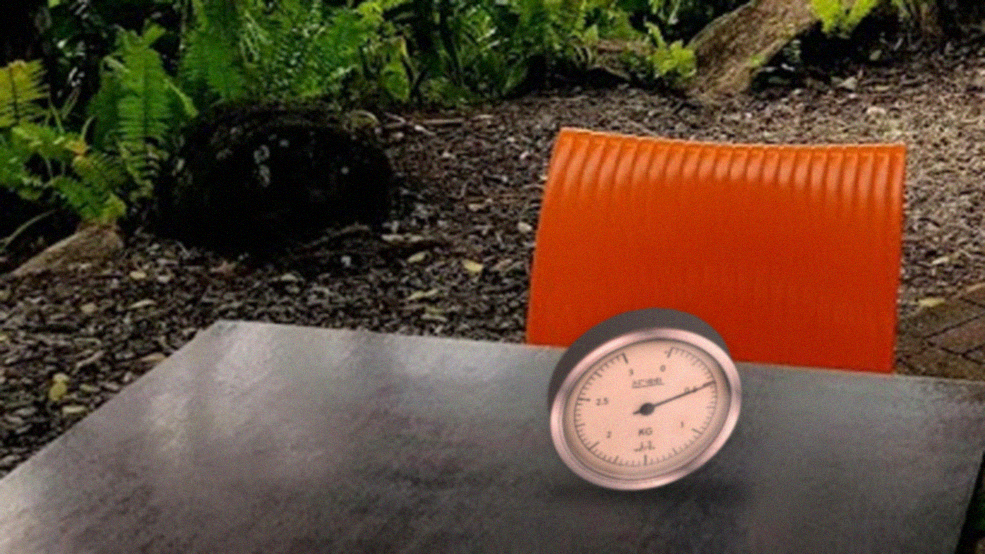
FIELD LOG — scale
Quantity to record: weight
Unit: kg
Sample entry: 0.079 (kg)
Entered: 0.5 (kg)
